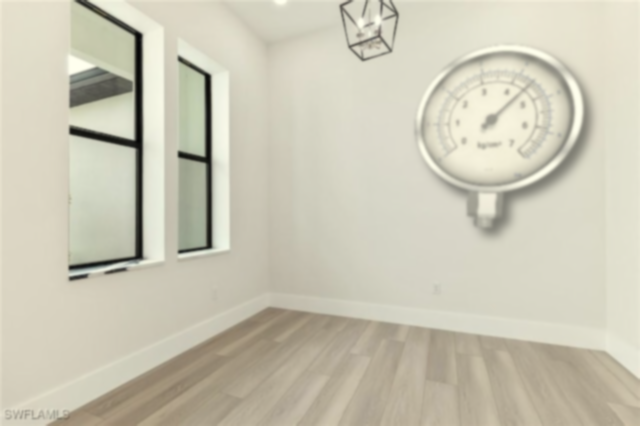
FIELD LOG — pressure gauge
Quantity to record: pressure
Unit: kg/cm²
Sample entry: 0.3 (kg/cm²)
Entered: 4.5 (kg/cm²)
